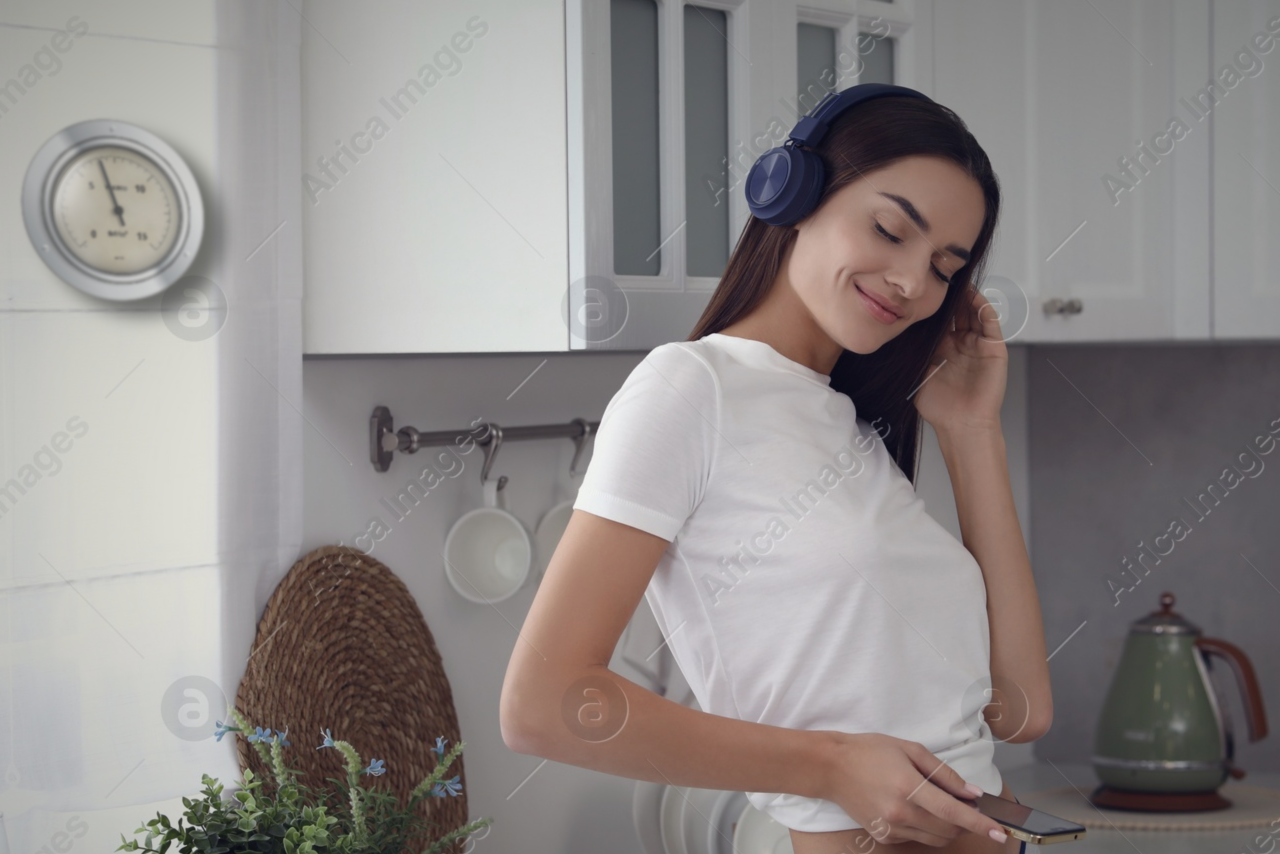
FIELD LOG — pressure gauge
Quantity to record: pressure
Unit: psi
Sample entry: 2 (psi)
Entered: 6.5 (psi)
